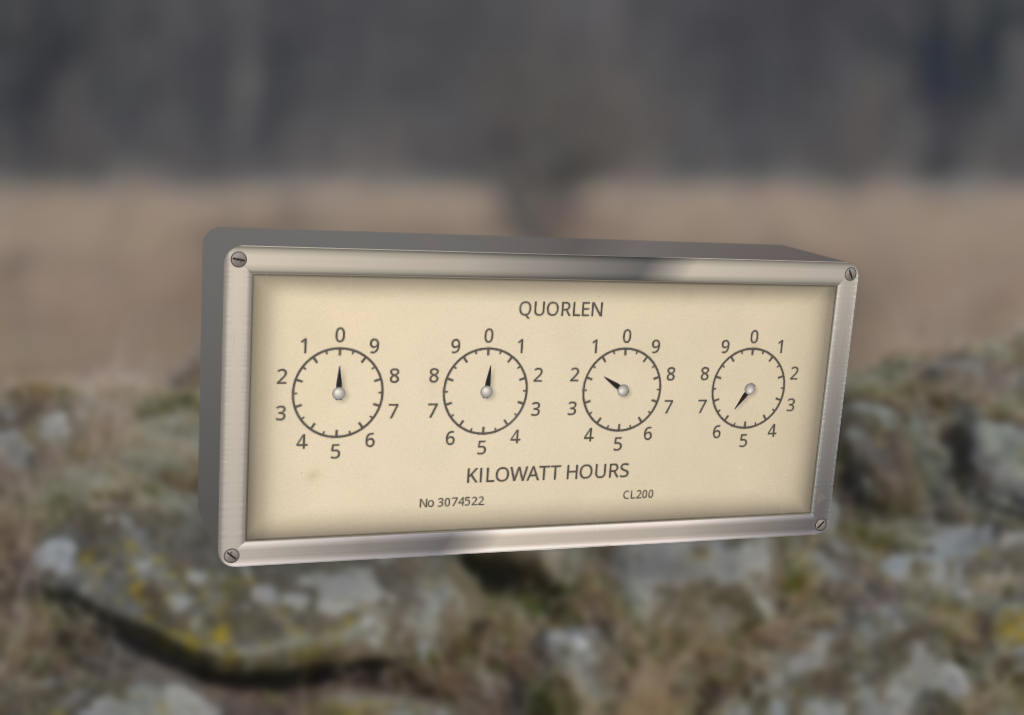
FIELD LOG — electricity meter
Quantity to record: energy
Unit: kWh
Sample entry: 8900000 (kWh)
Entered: 16 (kWh)
